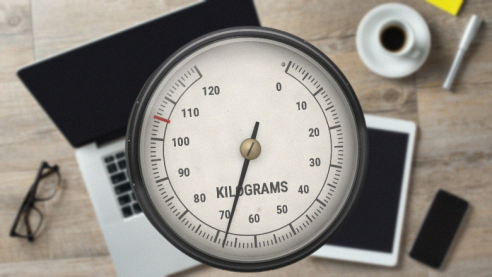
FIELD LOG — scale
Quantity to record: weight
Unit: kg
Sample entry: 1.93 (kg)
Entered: 68 (kg)
